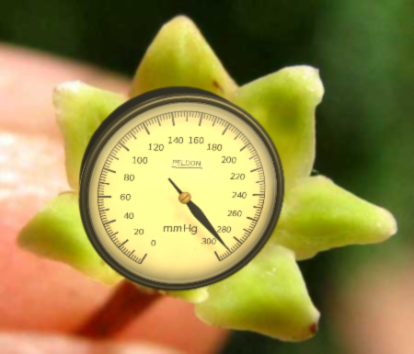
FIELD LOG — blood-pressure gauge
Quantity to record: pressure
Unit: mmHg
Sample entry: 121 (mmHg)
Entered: 290 (mmHg)
